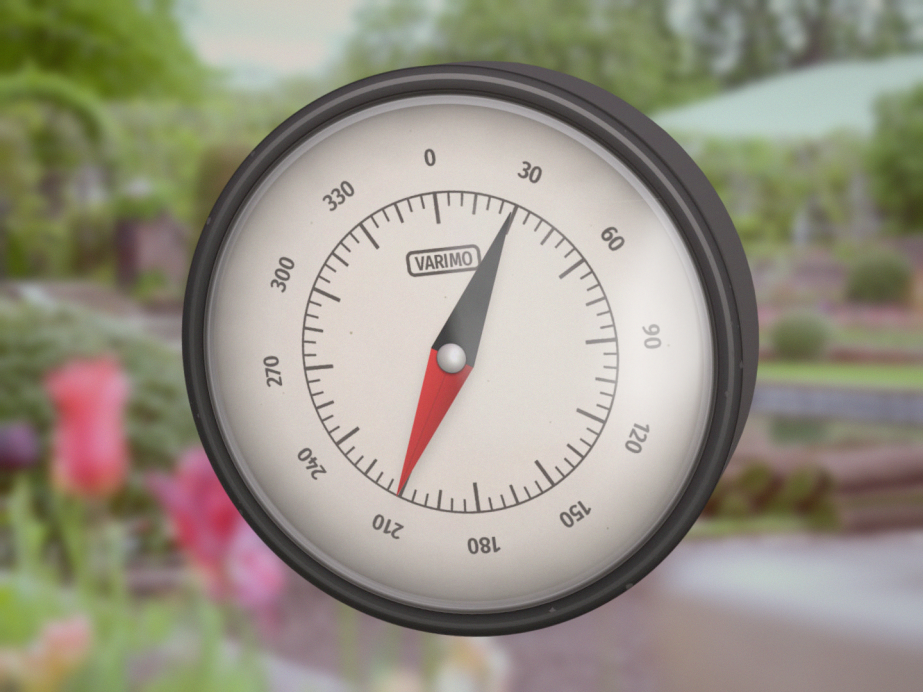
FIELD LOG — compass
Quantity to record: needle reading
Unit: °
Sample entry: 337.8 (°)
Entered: 210 (°)
